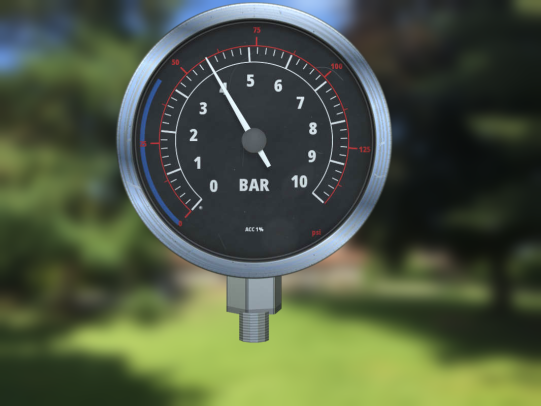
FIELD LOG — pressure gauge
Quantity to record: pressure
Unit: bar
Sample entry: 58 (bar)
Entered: 4 (bar)
